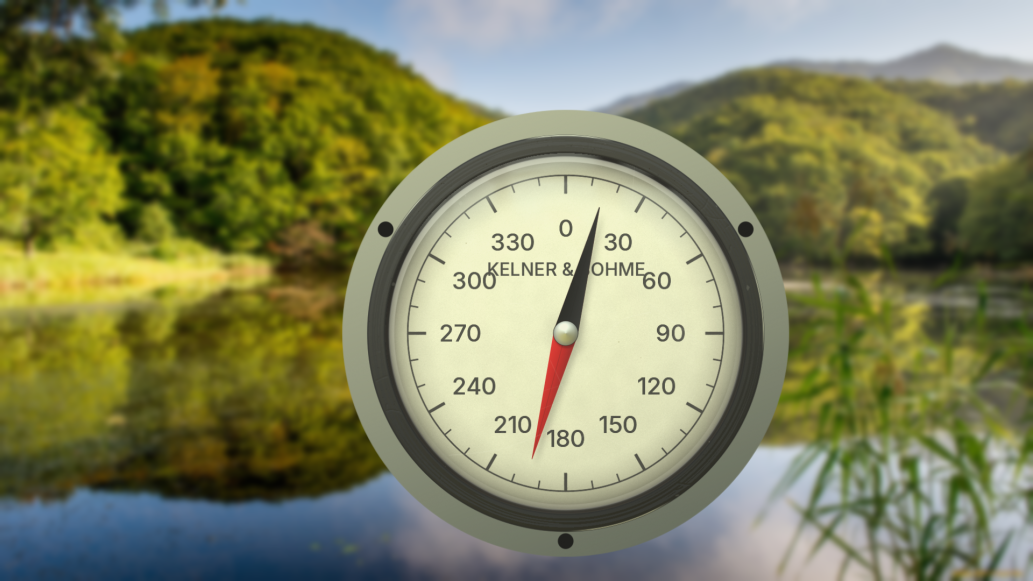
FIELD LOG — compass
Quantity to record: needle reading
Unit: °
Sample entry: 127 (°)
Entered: 195 (°)
